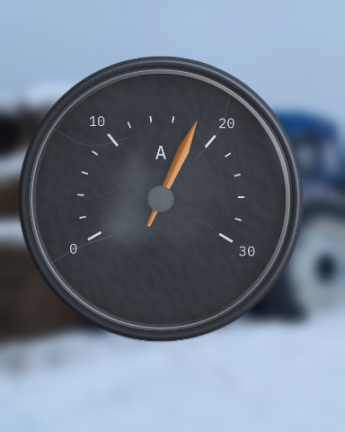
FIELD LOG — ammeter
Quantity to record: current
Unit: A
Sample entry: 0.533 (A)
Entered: 18 (A)
